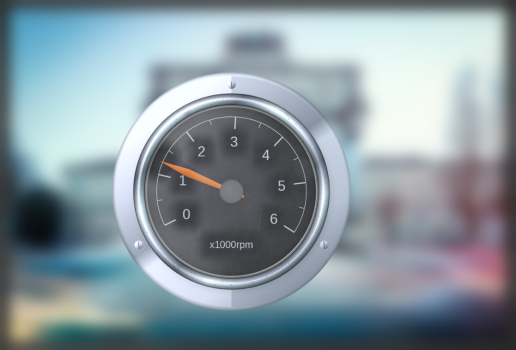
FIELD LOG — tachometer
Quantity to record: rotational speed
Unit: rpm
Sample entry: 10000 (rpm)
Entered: 1250 (rpm)
